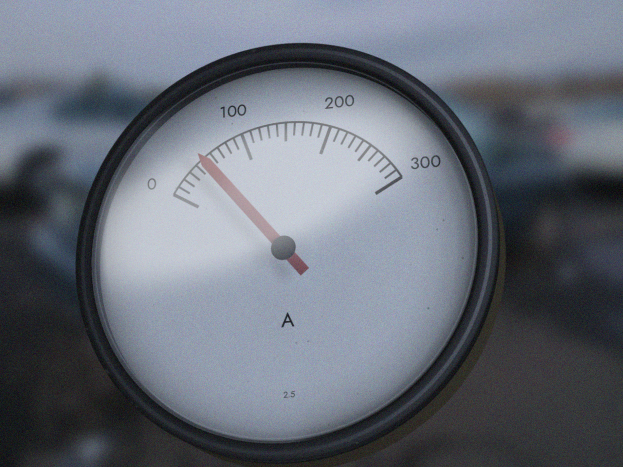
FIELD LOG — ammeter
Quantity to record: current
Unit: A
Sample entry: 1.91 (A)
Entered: 50 (A)
